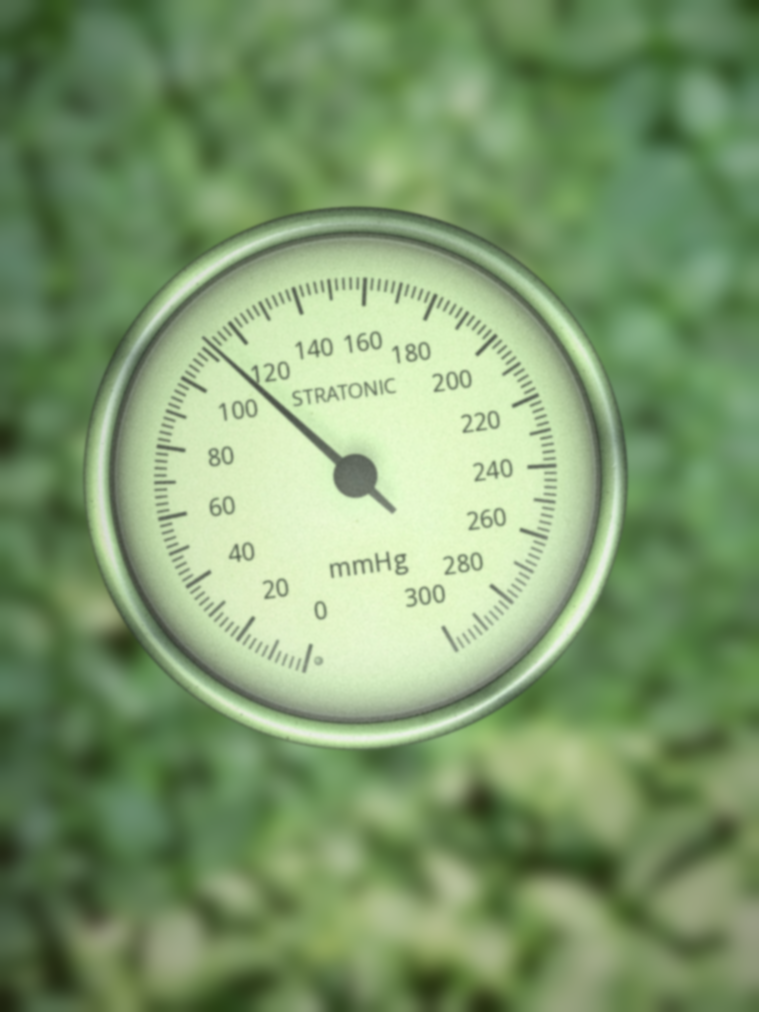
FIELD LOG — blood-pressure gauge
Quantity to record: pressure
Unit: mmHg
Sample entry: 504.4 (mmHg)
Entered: 112 (mmHg)
